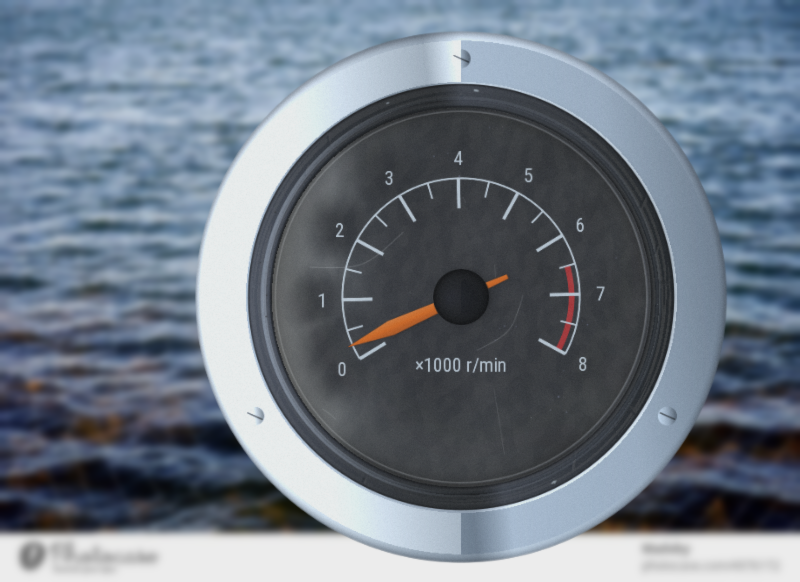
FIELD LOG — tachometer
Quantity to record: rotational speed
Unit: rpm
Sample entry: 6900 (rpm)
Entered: 250 (rpm)
